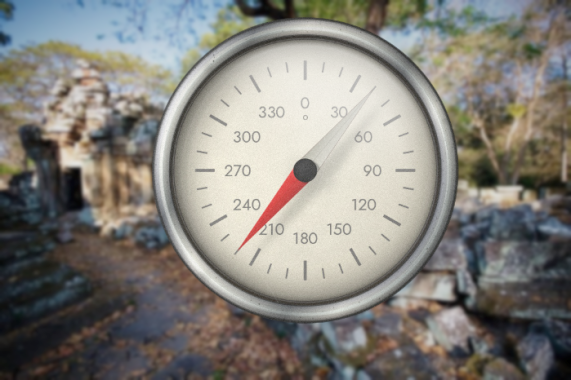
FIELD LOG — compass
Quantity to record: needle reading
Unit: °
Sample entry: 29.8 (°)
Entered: 220 (°)
